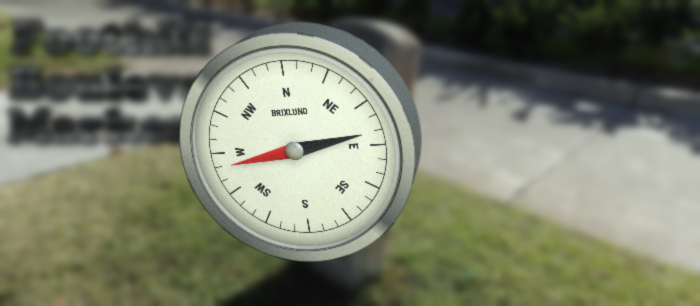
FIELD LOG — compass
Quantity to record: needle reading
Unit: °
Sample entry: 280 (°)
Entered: 260 (°)
